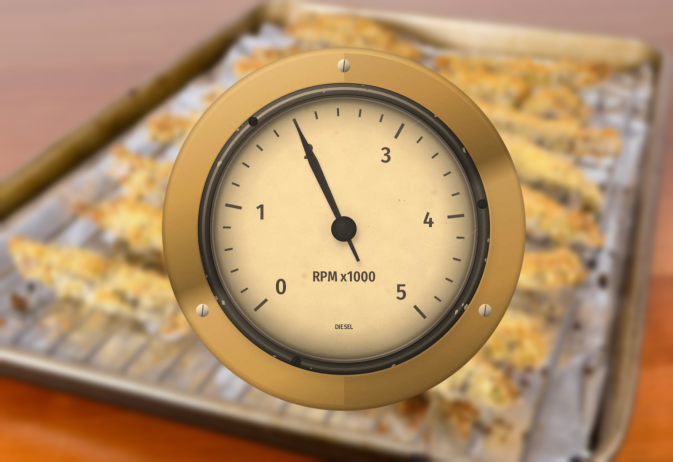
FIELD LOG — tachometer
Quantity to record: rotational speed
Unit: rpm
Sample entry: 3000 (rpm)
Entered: 2000 (rpm)
